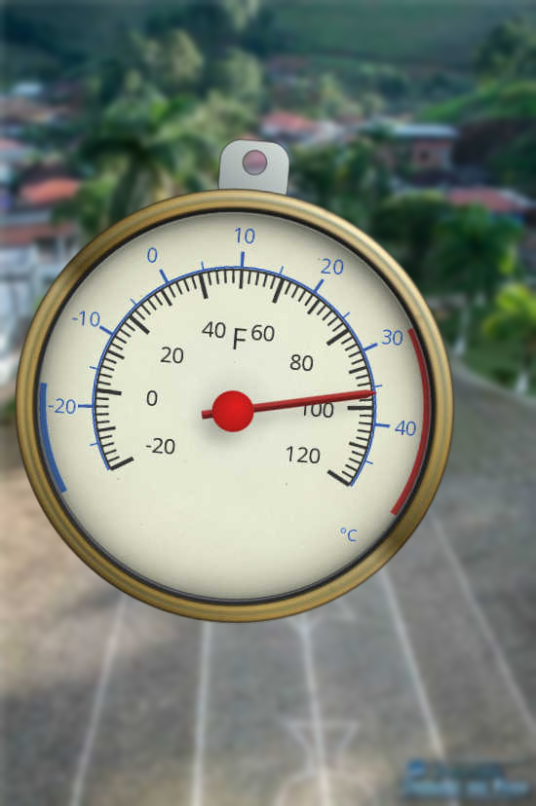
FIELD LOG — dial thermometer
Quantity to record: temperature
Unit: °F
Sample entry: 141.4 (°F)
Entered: 96 (°F)
